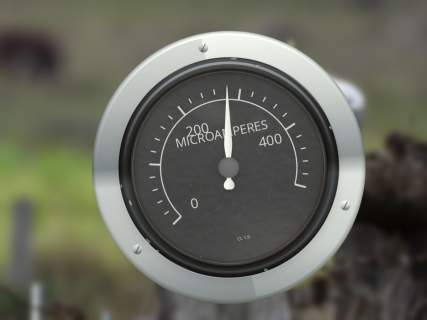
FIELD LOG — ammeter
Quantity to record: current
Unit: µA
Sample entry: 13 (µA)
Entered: 280 (µA)
